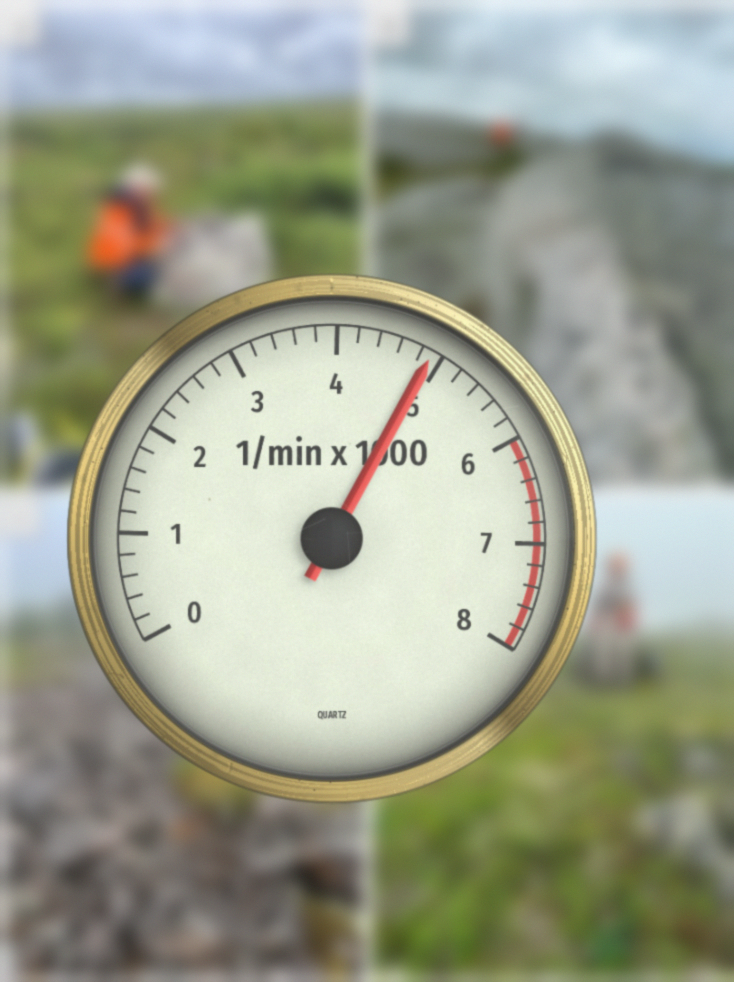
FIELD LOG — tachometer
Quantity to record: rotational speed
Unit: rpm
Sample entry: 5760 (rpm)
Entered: 4900 (rpm)
